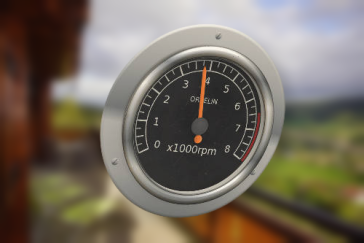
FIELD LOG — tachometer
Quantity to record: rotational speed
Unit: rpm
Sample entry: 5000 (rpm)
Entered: 3750 (rpm)
